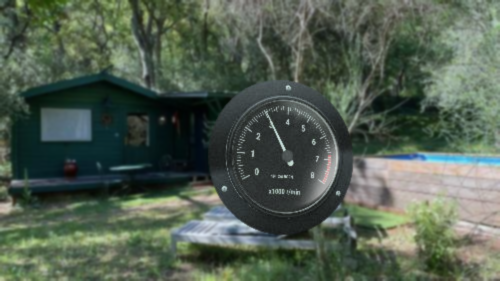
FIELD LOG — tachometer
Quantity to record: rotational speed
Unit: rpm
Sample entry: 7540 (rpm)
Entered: 3000 (rpm)
